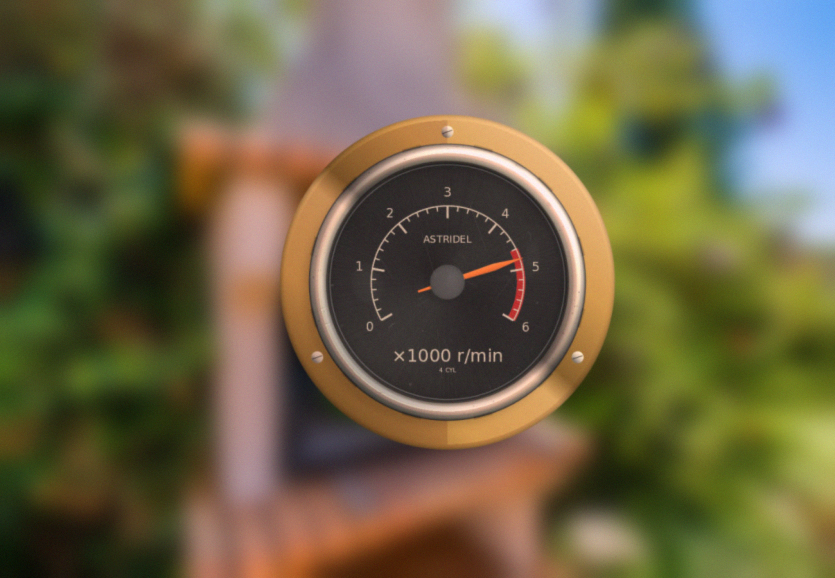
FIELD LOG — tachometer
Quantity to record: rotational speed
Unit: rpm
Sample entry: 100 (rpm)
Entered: 4800 (rpm)
